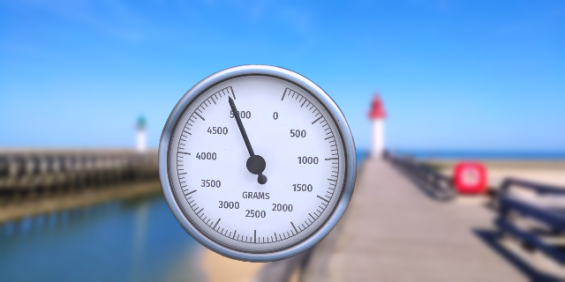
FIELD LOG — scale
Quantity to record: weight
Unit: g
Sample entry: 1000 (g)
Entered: 4950 (g)
